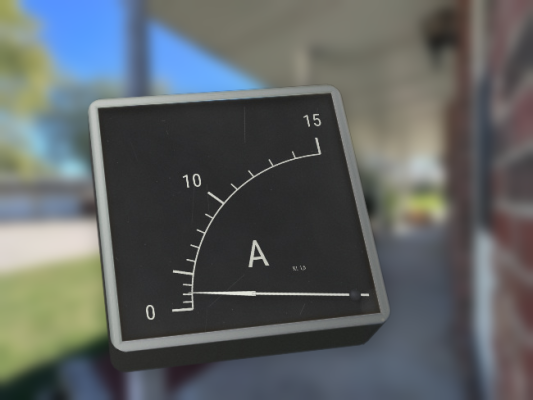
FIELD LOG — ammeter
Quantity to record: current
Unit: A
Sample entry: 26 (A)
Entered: 3 (A)
